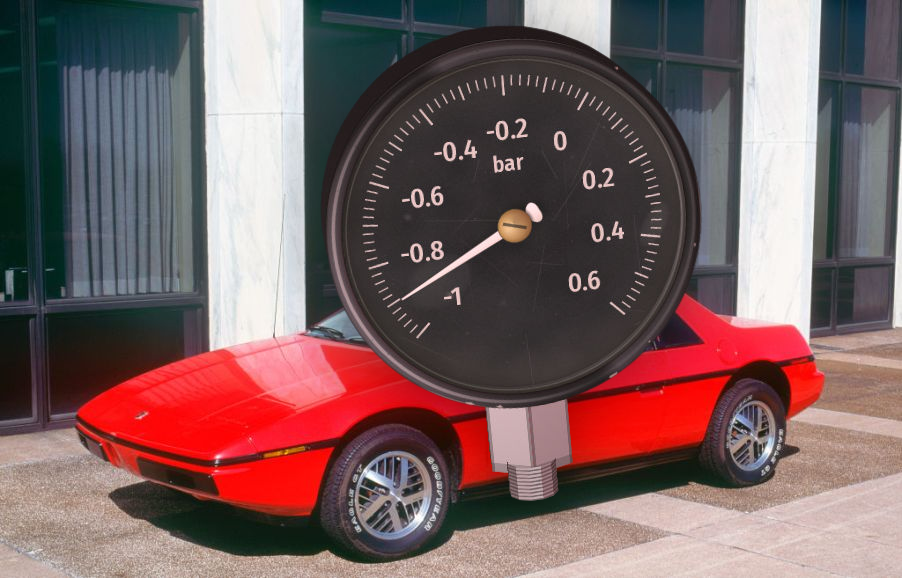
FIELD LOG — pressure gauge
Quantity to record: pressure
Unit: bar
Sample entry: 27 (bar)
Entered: -0.9 (bar)
